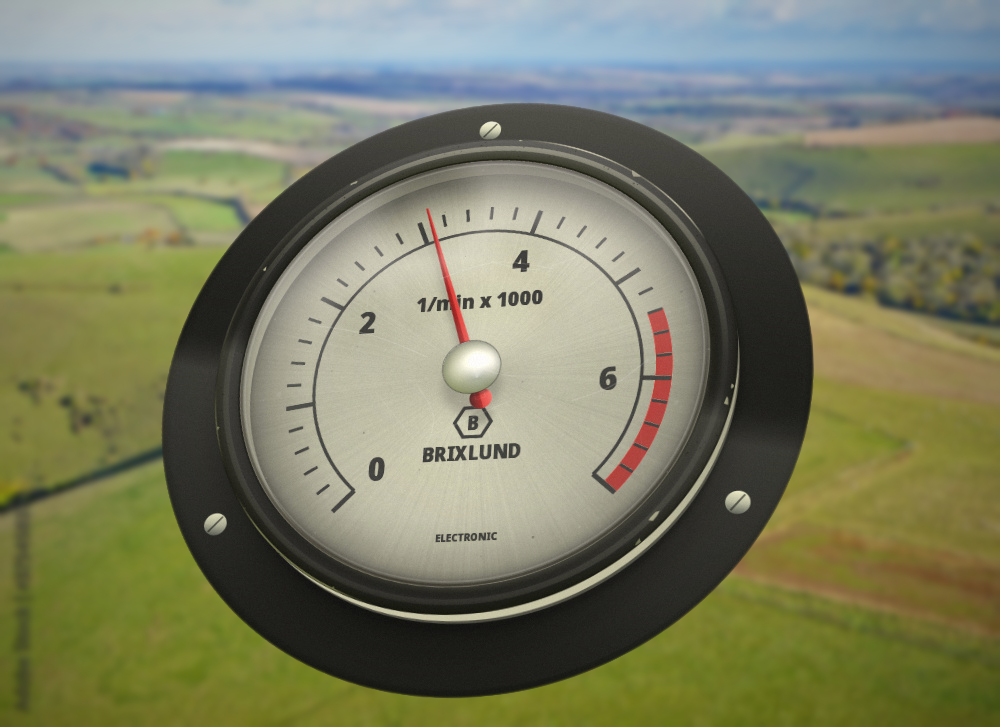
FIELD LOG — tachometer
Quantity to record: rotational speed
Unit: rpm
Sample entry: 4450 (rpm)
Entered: 3100 (rpm)
